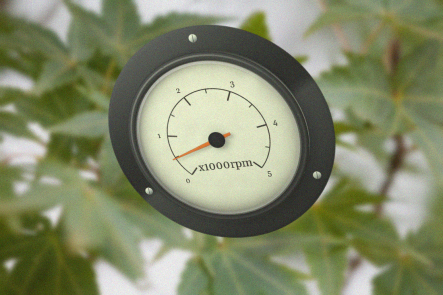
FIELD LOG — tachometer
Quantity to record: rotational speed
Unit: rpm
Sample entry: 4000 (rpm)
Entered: 500 (rpm)
